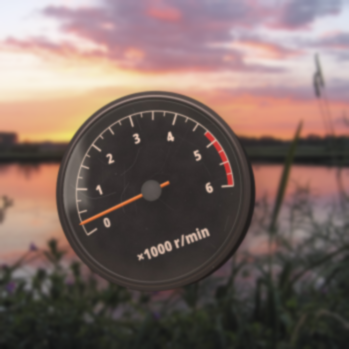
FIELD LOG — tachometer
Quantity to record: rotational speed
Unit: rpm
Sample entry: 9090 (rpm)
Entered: 250 (rpm)
